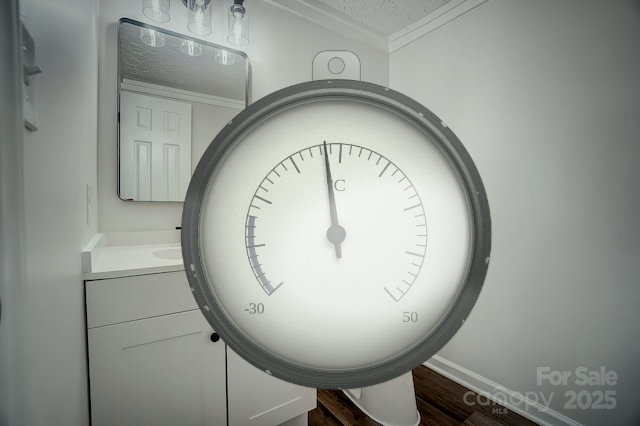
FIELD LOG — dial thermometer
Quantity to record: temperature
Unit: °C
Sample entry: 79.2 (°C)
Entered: 7 (°C)
